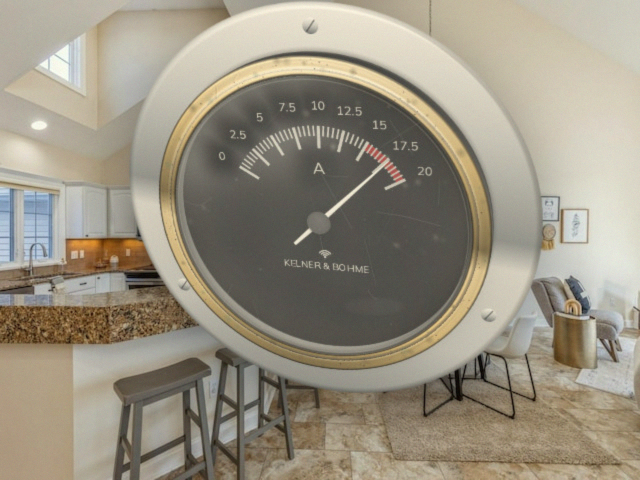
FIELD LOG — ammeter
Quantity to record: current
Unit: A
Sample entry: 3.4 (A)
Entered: 17.5 (A)
